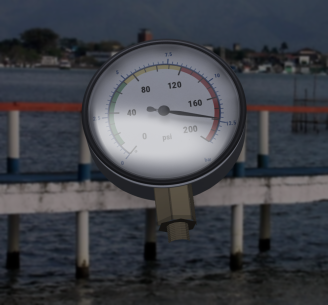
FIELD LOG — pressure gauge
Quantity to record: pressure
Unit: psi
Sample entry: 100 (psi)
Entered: 180 (psi)
